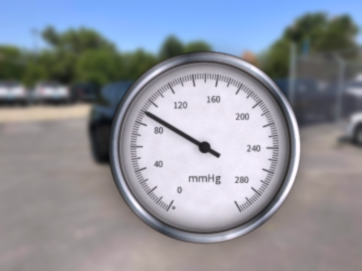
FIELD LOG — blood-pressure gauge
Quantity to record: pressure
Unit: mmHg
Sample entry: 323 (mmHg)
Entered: 90 (mmHg)
